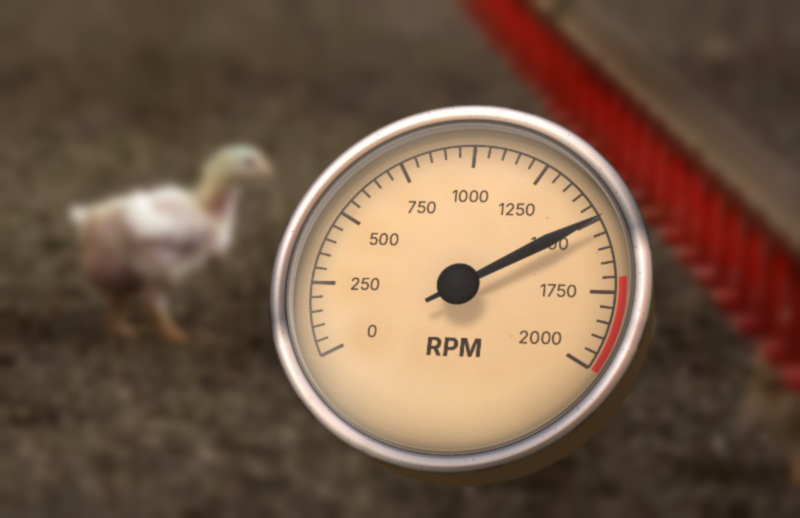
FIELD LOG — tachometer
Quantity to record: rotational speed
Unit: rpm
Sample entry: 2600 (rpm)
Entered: 1500 (rpm)
